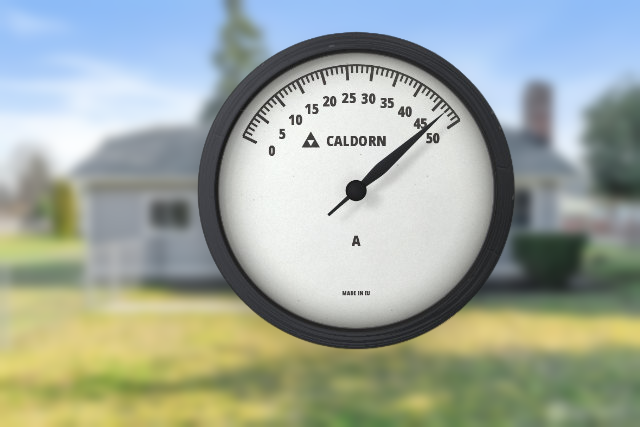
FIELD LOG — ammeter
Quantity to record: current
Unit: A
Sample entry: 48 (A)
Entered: 47 (A)
